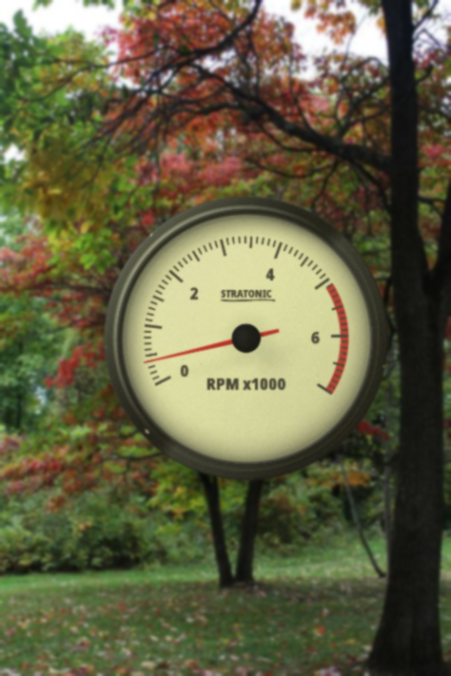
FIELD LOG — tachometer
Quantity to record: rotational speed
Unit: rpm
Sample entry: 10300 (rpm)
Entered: 400 (rpm)
